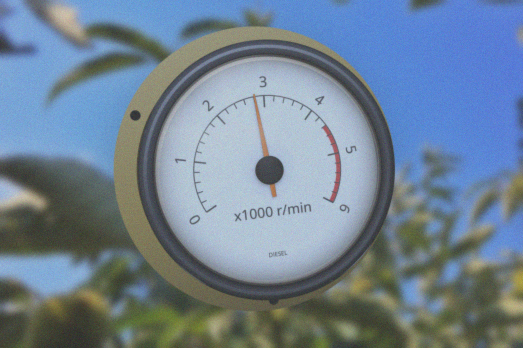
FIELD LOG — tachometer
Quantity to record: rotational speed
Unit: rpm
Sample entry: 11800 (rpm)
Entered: 2800 (rpm)
